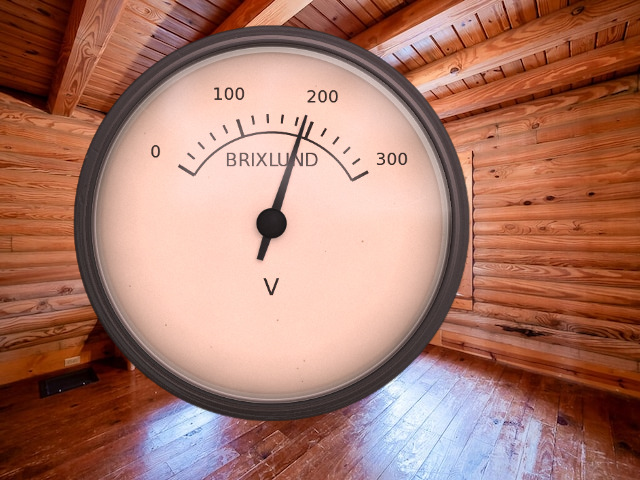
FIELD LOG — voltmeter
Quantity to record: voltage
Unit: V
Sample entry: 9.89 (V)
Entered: 190 (V)
